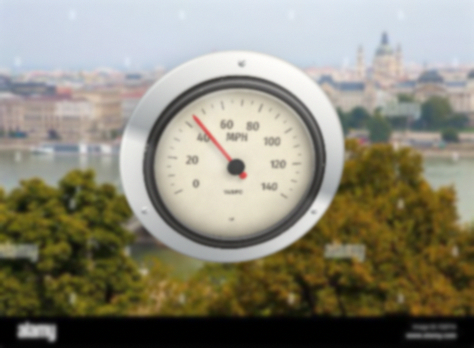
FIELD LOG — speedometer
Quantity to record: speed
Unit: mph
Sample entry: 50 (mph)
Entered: 45 (mph)
